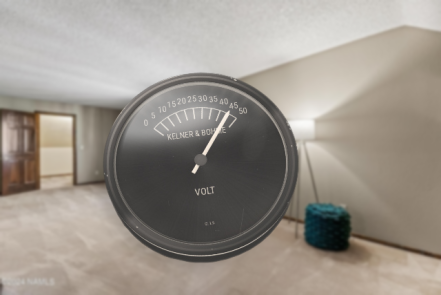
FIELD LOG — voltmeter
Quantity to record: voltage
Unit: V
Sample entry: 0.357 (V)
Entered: 45 (V)
